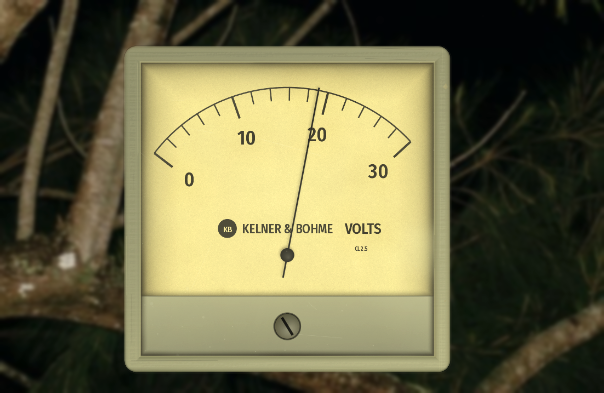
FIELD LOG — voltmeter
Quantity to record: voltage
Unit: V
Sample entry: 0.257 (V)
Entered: 19 (V)
